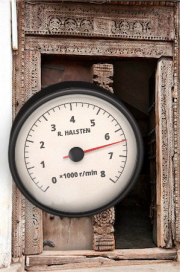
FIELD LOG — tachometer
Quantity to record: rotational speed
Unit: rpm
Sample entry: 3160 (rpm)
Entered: 6400 (rpm)
